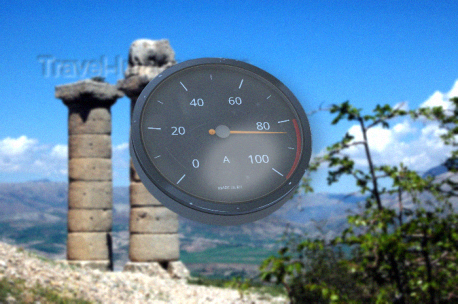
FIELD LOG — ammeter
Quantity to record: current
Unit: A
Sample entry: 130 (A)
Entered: 85 (A)
